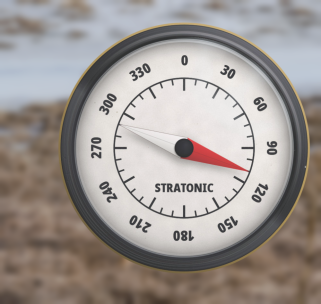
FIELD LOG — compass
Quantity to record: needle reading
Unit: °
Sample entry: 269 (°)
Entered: 110 (°)
